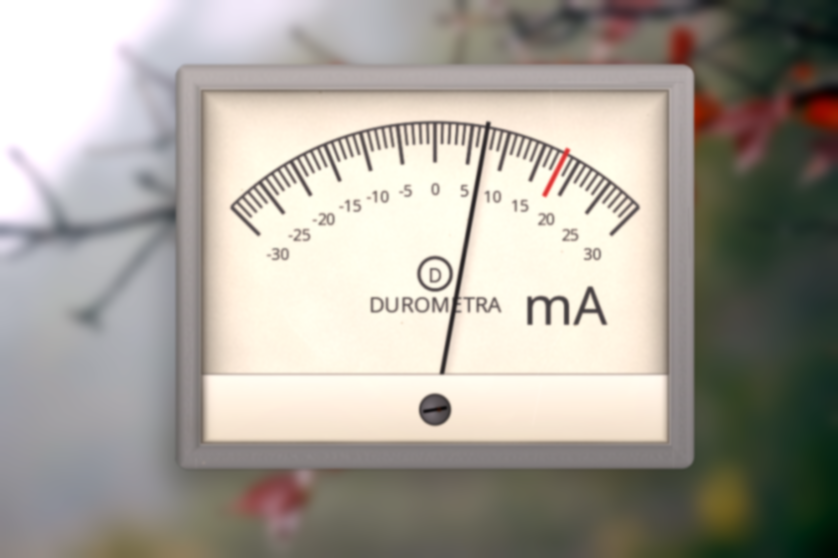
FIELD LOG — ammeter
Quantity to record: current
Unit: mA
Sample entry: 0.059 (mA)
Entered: 7 (mA)
